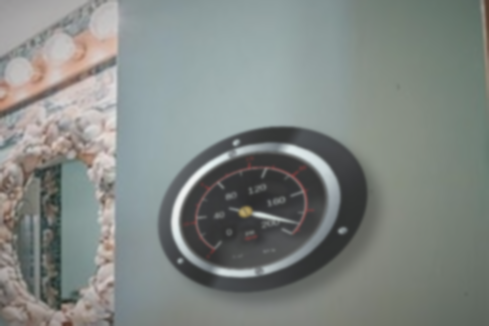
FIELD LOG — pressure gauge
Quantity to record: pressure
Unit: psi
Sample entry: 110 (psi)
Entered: 190 (psi)
